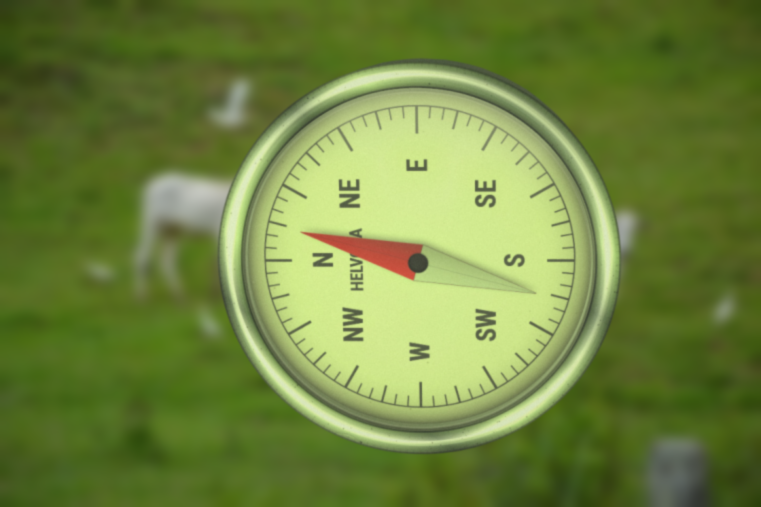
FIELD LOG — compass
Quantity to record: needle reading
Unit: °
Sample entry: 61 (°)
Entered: 15 (°)
